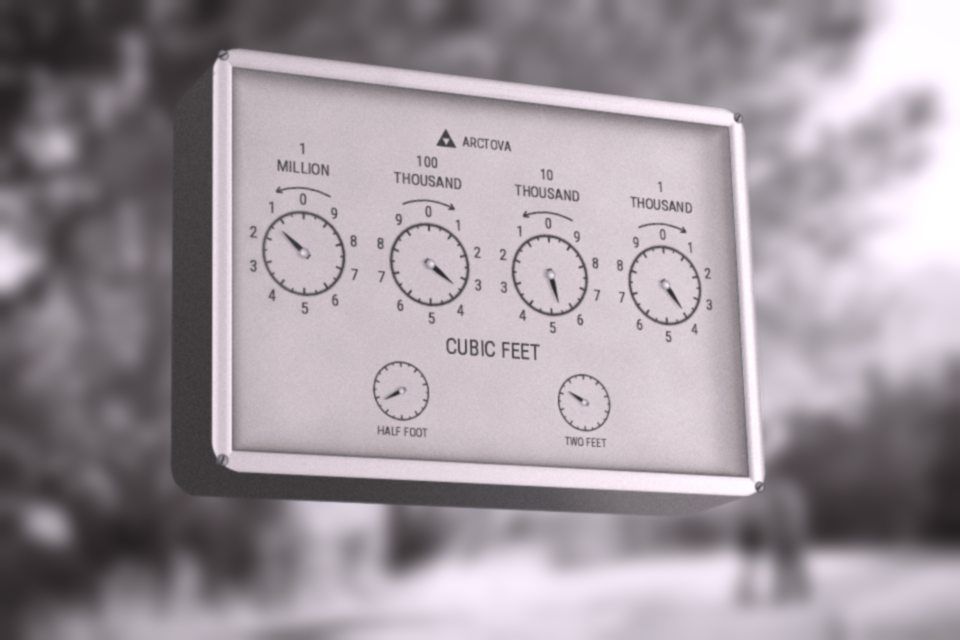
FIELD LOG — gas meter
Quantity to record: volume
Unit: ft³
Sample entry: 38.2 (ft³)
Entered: 135400 (ft³)
